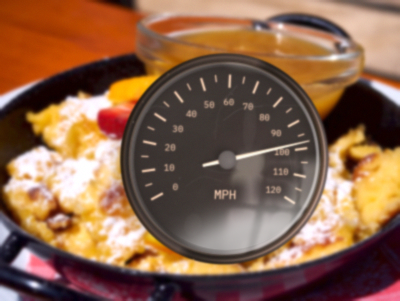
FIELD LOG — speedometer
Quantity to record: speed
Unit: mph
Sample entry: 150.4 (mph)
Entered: 97.5 (mph)
